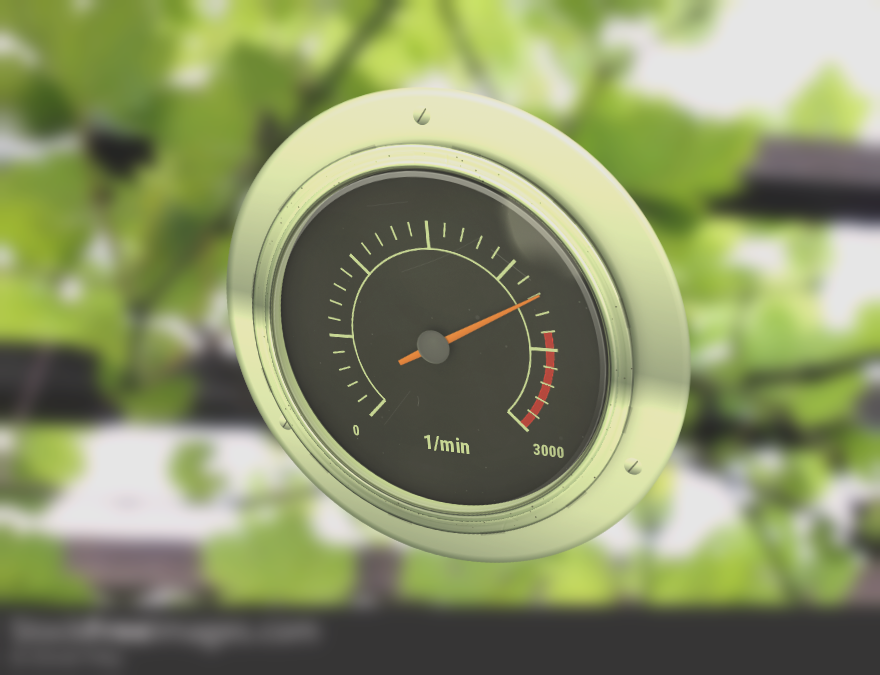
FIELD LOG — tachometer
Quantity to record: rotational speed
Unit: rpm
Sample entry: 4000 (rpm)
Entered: 2200 (rpm)
